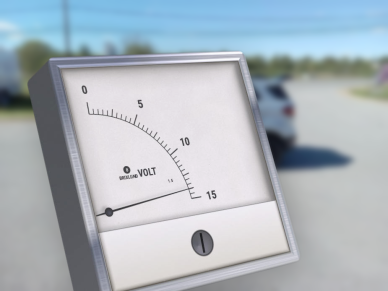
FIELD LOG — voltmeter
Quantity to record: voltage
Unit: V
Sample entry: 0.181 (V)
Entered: 14 (V)
